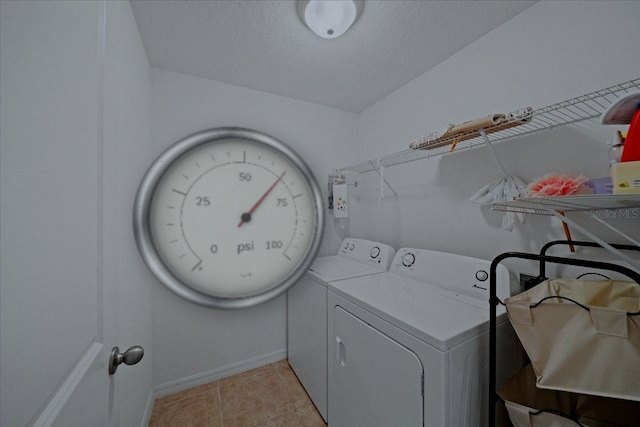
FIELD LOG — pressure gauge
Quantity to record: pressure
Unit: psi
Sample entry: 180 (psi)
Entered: 65 (psi)
